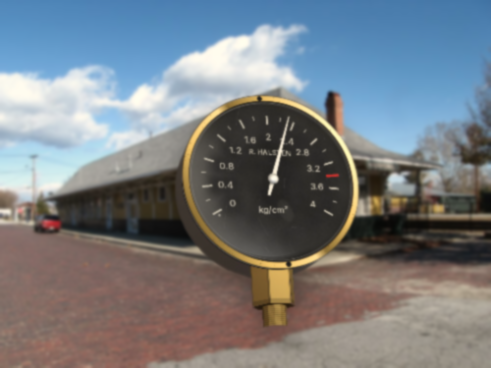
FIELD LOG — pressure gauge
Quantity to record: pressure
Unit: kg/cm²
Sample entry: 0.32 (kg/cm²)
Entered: 2.3 (kg/cm²)
